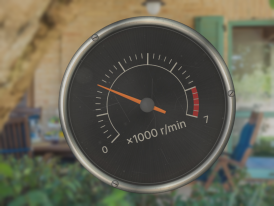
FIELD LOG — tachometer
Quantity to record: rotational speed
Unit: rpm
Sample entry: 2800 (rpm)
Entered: 2000 (rpm)
